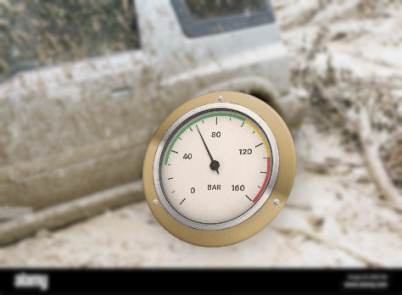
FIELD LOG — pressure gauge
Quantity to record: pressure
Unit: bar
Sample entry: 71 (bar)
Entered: 65 (bar)
